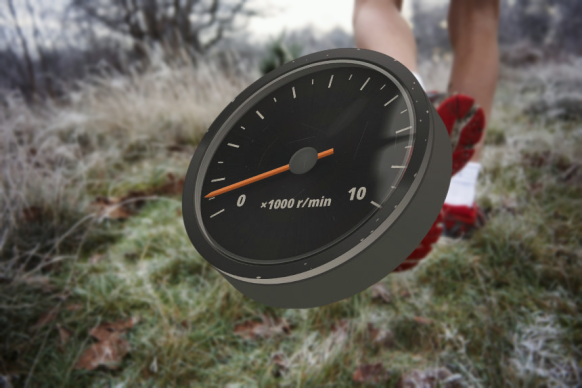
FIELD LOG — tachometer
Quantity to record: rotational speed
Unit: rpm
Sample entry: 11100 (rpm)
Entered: 500 (rpm)
